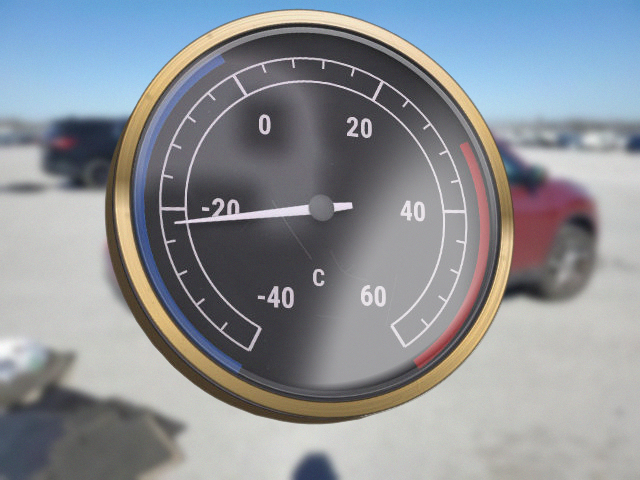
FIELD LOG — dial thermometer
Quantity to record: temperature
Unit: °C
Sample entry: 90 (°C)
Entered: -22 (°C)
